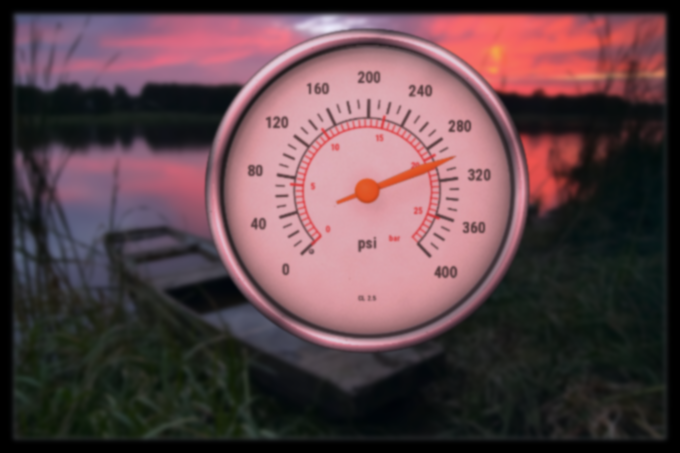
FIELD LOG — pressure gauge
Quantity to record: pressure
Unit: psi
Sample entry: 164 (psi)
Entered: 300 (psi)
